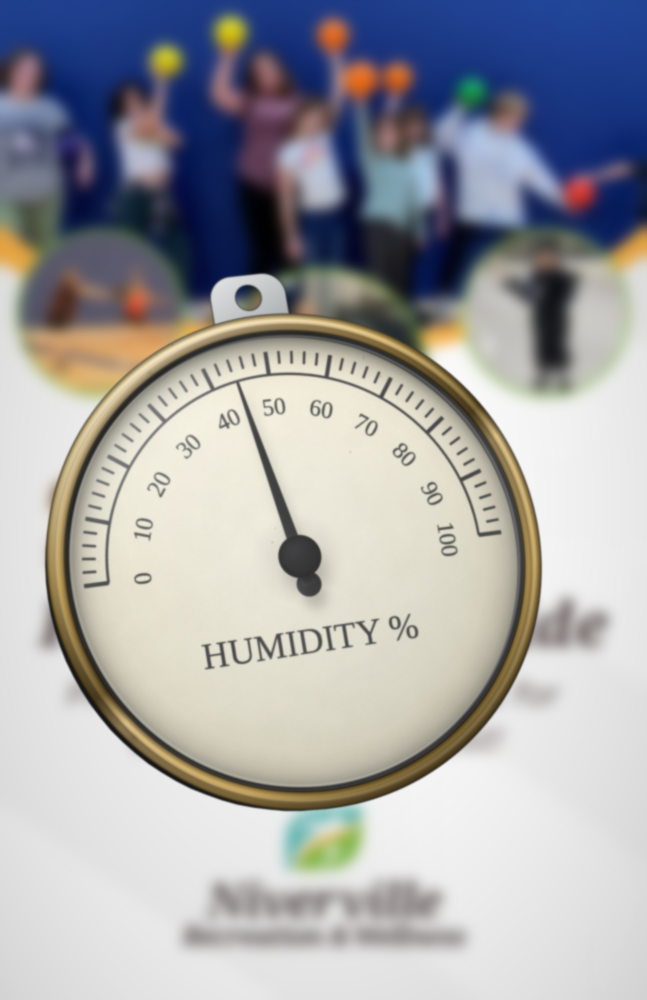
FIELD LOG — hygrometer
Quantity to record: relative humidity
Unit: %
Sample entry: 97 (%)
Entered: 44 (%)
